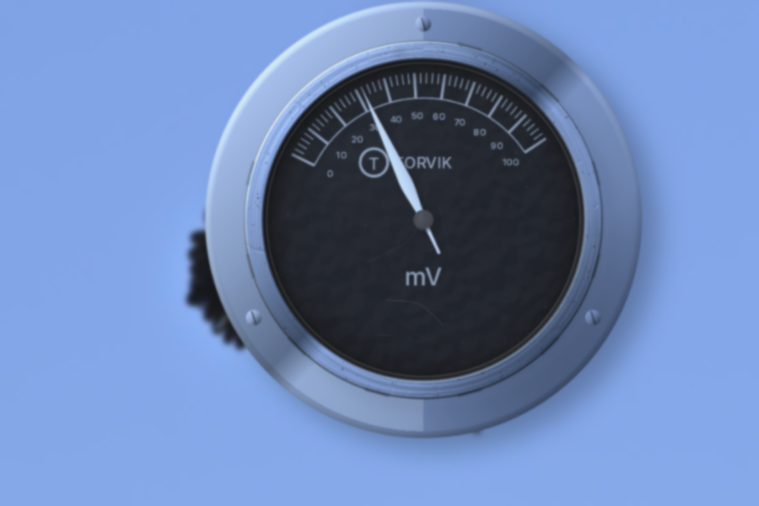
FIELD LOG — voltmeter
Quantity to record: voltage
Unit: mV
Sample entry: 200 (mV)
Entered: 32 (mV)
